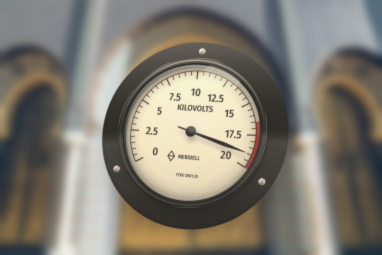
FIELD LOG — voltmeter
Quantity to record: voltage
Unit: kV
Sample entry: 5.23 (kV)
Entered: 19 (kV)
